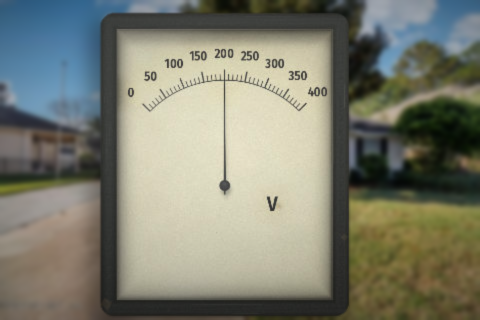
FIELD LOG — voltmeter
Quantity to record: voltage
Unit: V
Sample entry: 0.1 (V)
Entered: 200 (V)
